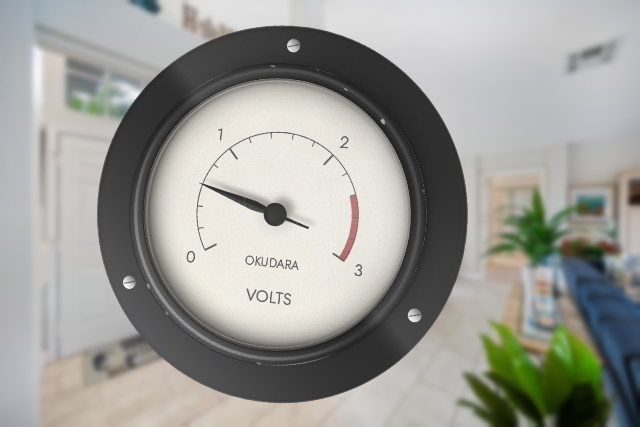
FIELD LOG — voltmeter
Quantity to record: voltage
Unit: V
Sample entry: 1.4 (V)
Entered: 0.6 (V)
